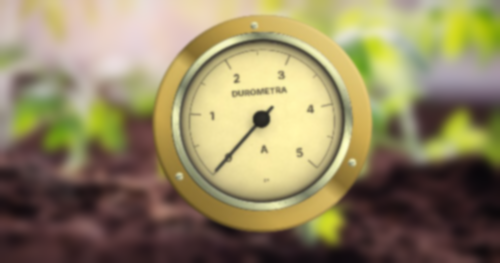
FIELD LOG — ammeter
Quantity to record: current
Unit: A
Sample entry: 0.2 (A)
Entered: 0 (A)
